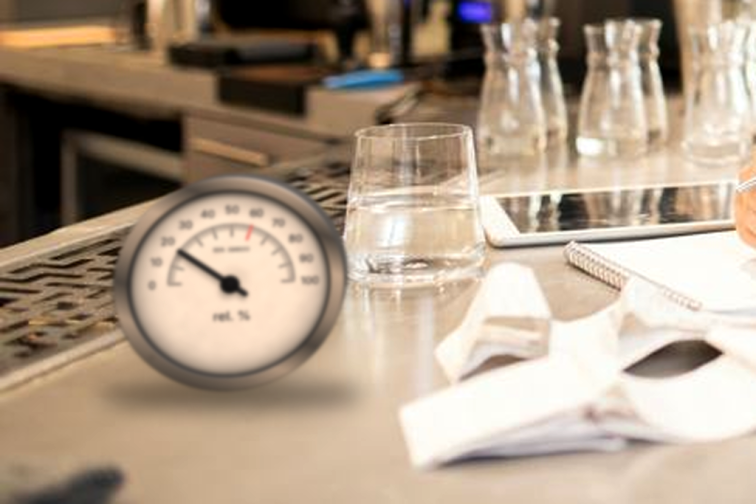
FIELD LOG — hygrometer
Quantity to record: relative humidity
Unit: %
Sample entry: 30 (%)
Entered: 20 (%)
